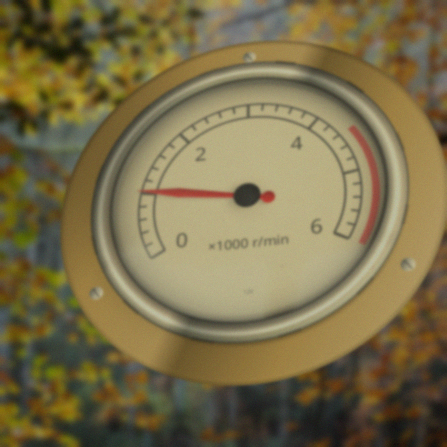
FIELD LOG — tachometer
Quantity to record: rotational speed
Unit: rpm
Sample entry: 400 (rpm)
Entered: 1000 (rpm)
